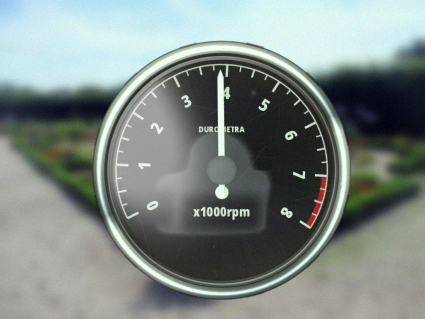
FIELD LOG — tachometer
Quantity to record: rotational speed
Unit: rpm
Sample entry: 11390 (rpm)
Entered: 3875 (rpm)
